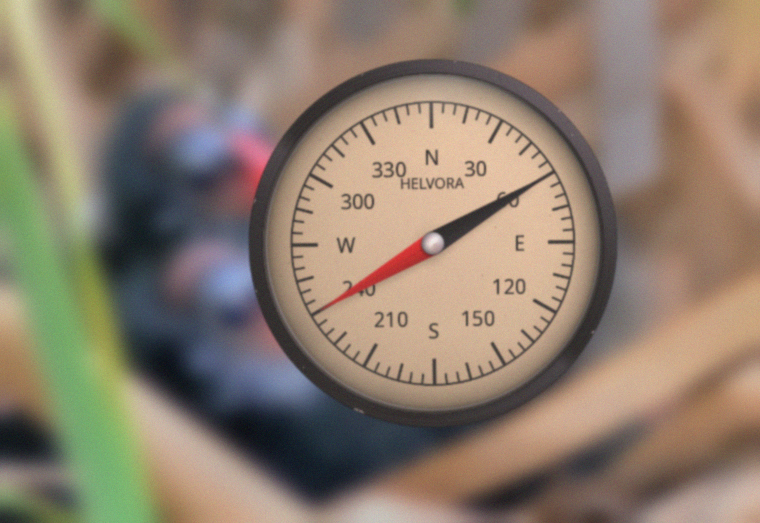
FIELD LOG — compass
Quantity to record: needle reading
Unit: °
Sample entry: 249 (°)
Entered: 240 (°)
